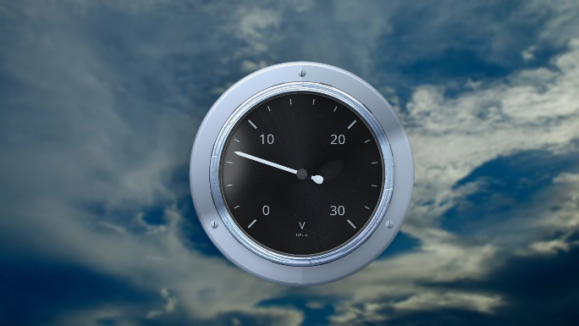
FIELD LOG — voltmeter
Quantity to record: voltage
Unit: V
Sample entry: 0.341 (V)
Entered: 7 (V)
